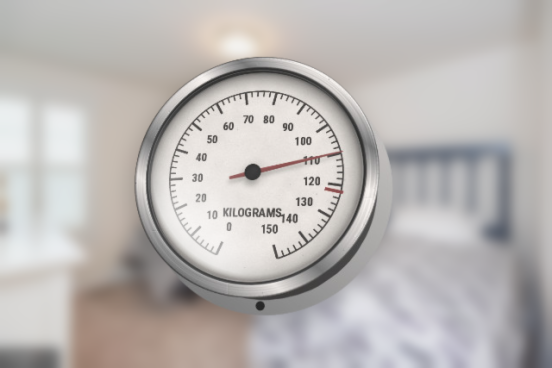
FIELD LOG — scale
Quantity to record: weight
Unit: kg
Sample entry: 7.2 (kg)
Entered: 110 (kg)
